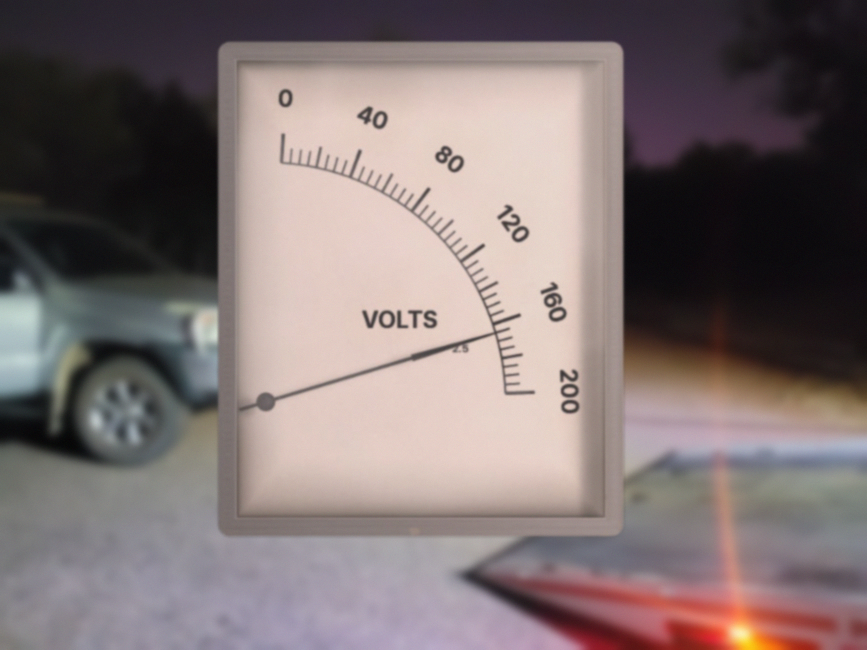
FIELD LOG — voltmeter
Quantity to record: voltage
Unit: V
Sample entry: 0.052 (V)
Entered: 165 (V)
